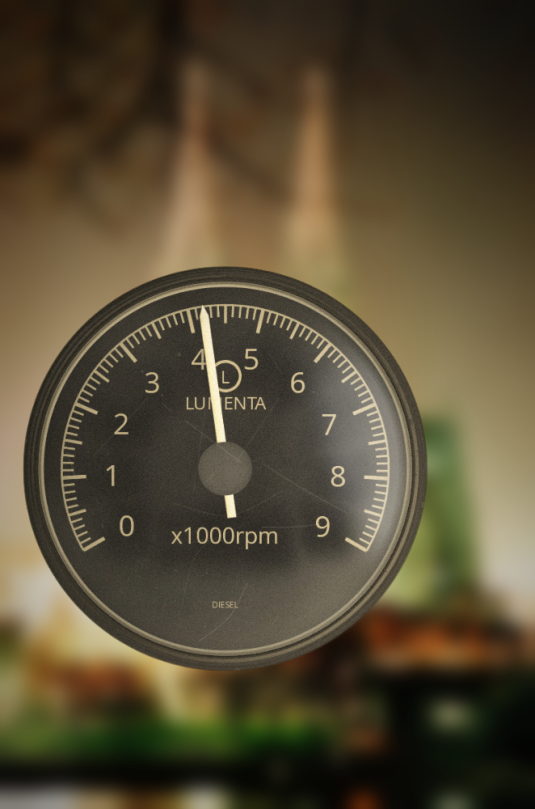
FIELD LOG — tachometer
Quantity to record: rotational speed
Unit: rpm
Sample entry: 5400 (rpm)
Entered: 4200 (rpm)
